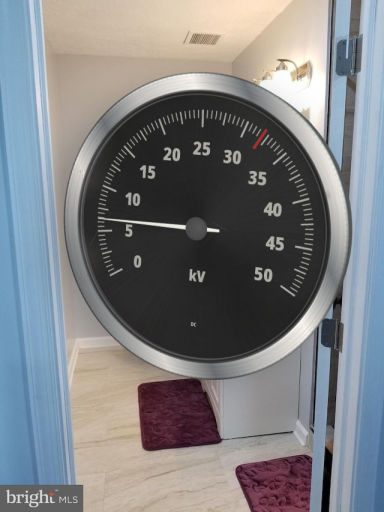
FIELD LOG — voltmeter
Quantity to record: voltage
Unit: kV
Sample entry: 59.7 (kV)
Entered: 6.5 (kV)
